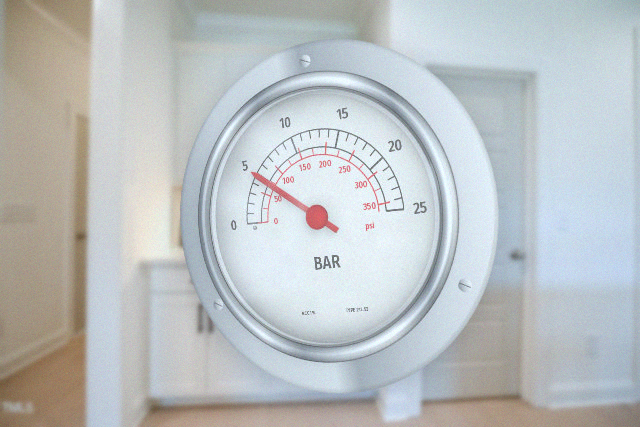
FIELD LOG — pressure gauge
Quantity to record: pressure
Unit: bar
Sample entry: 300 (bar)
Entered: 5 (bar)
